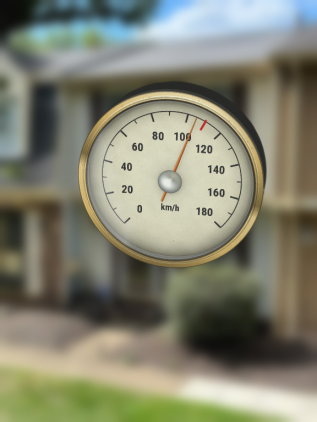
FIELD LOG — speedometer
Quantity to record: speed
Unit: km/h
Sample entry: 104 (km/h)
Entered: 105 (km/h)
